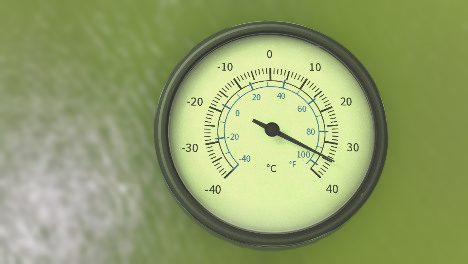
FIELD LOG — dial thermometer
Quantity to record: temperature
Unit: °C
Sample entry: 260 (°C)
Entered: 35 (°C)
